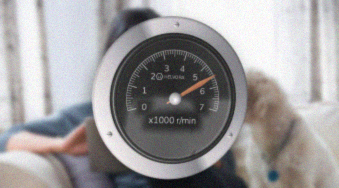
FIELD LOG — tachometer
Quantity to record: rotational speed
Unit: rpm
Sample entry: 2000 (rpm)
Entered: 5500 (rpm)
